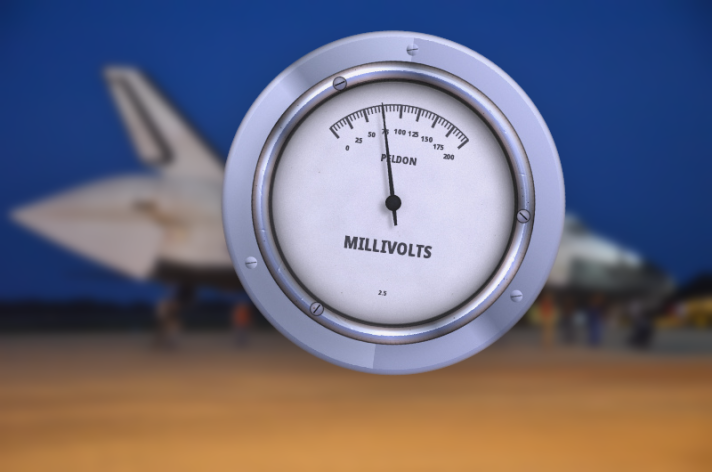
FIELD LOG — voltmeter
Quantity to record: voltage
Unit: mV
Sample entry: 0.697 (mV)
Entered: 75 (mV)
